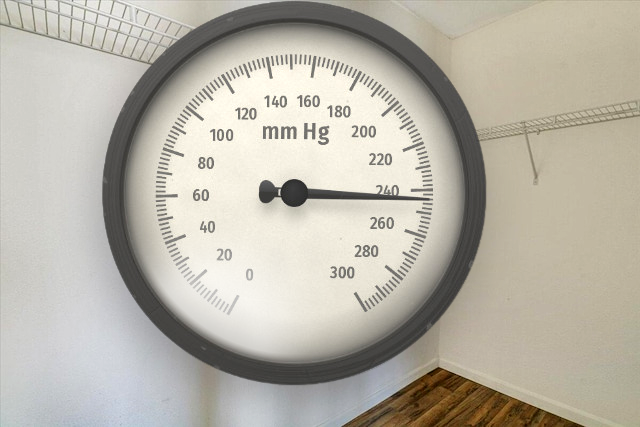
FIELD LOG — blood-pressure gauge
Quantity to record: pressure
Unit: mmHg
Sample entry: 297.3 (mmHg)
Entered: 244 (mmHg)
